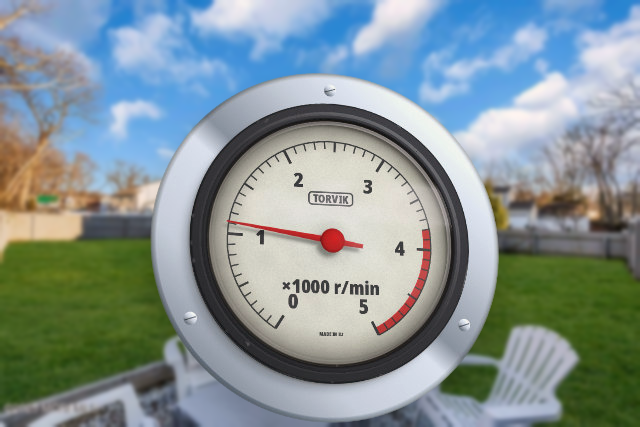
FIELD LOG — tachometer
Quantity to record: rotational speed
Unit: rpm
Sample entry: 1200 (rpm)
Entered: 1100 (rpm)
